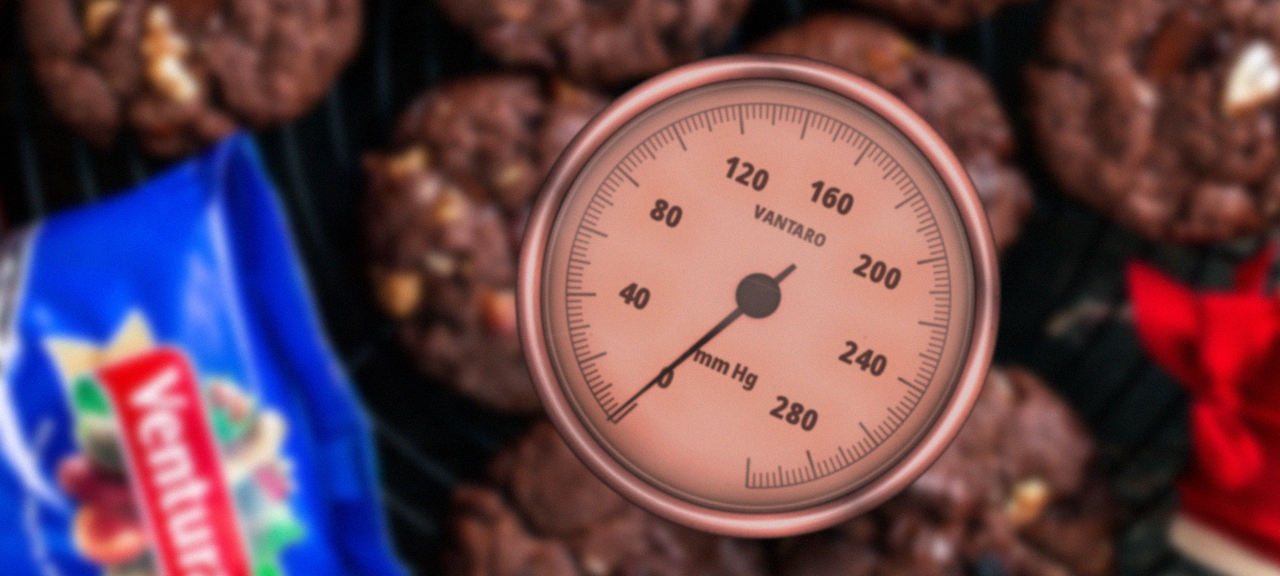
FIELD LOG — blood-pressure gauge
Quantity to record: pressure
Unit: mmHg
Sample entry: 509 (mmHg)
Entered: 2 (mmHg)
